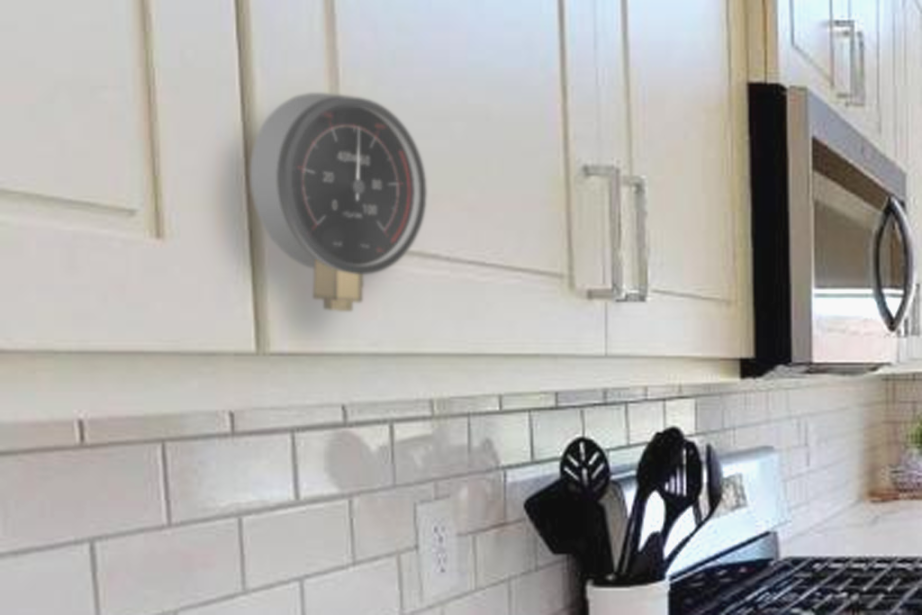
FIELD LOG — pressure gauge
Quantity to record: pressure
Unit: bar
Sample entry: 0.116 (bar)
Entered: 50 (bar)
